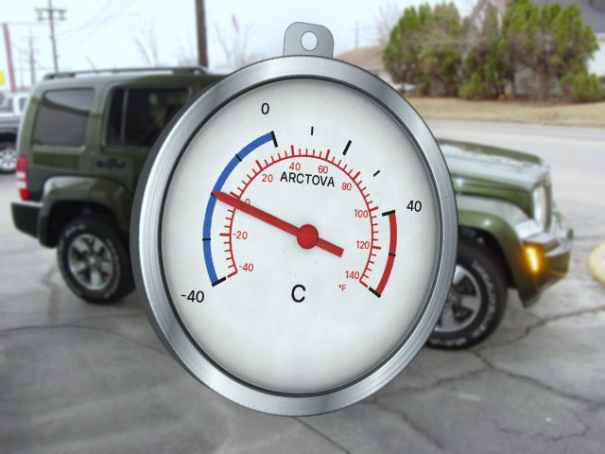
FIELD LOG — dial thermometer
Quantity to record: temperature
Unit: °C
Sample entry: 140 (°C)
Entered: -20 (°C)
